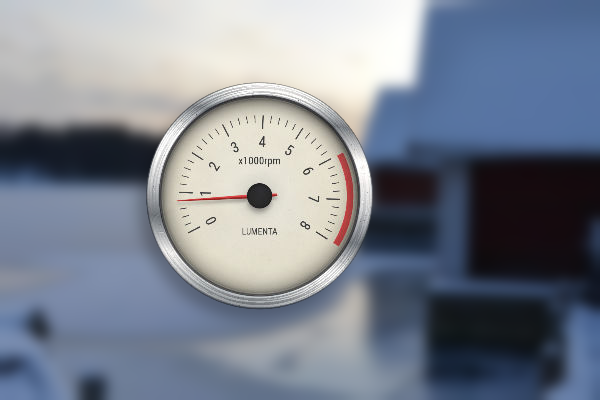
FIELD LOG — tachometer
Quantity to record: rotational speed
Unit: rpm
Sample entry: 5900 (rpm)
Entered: 800 (rpm)
